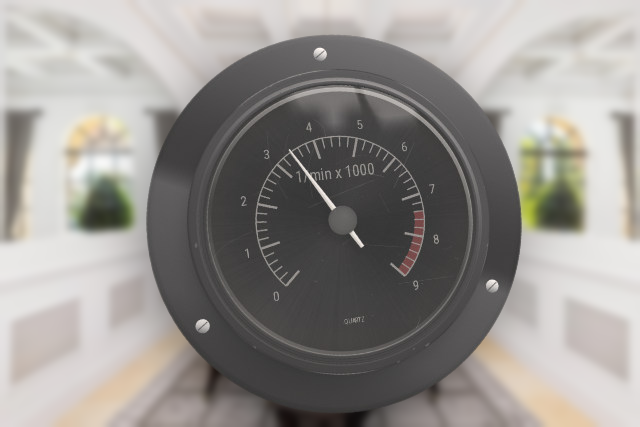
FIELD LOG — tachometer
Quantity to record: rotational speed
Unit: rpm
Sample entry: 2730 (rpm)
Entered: 3400 (rpm)
